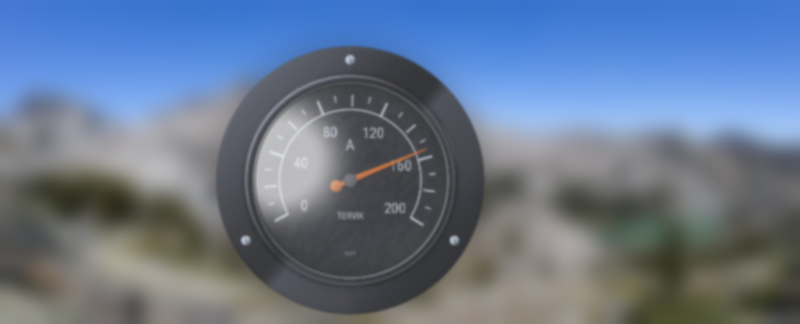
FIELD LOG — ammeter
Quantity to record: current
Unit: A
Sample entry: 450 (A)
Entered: 155 (A)
